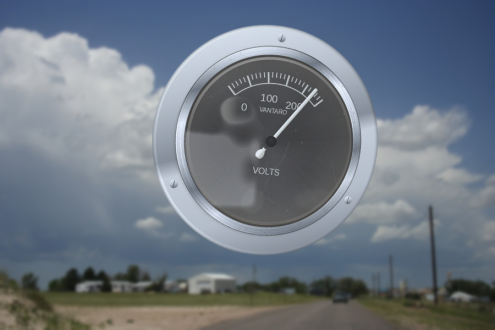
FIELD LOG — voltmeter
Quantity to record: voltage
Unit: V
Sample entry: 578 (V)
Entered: 220 (V)
